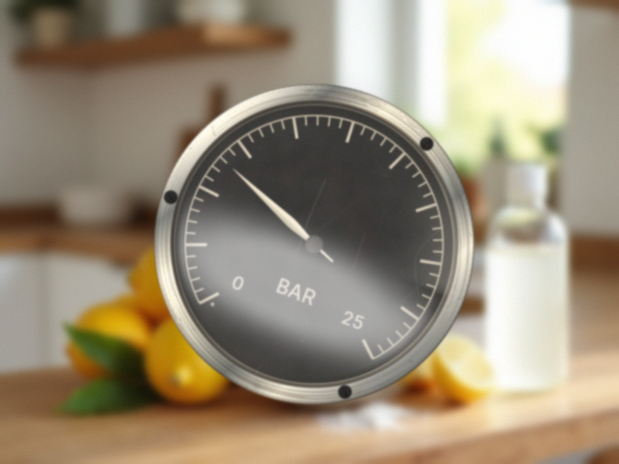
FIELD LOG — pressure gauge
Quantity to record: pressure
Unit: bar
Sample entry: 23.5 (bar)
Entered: 6.5 (bar)
